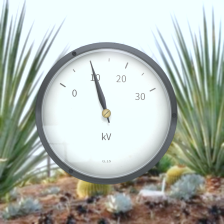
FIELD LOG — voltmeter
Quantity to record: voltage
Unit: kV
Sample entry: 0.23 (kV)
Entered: 10 (kV)
